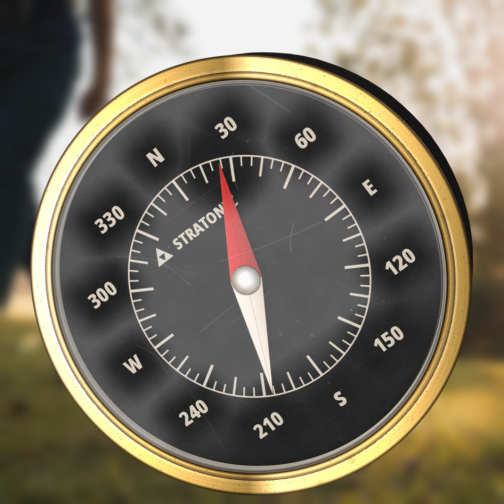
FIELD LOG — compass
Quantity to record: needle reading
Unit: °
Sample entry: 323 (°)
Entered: 25 (°)
